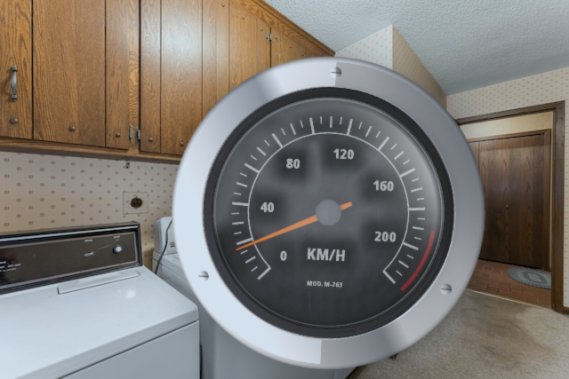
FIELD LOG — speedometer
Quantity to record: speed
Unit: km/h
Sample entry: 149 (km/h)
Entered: 17.5 (km/h)
